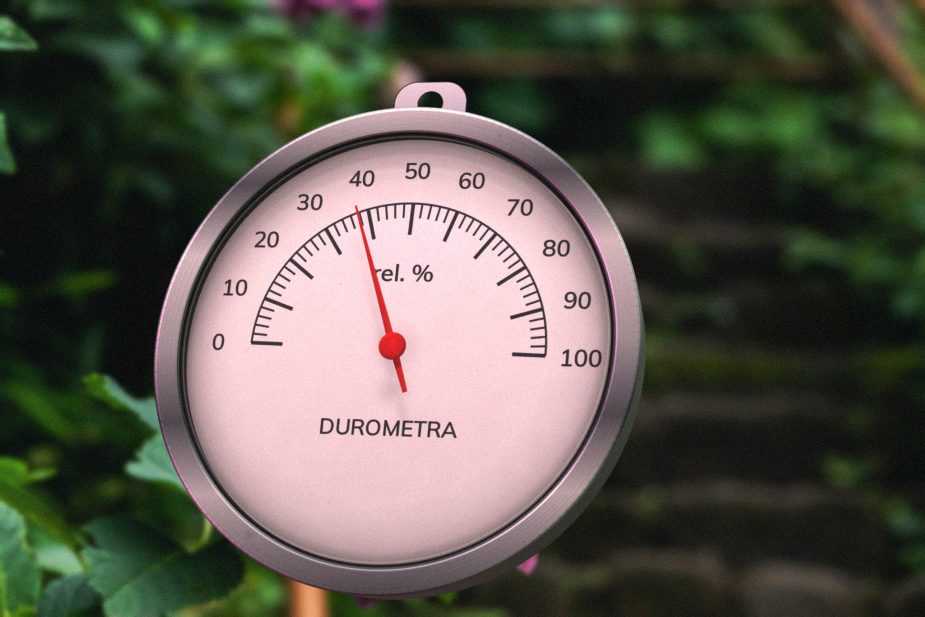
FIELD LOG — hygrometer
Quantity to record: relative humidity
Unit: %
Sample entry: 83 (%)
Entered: 38 (%)
